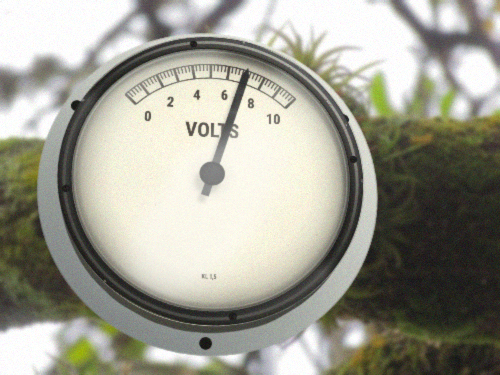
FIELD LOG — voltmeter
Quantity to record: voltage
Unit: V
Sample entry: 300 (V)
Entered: 7 (V)
